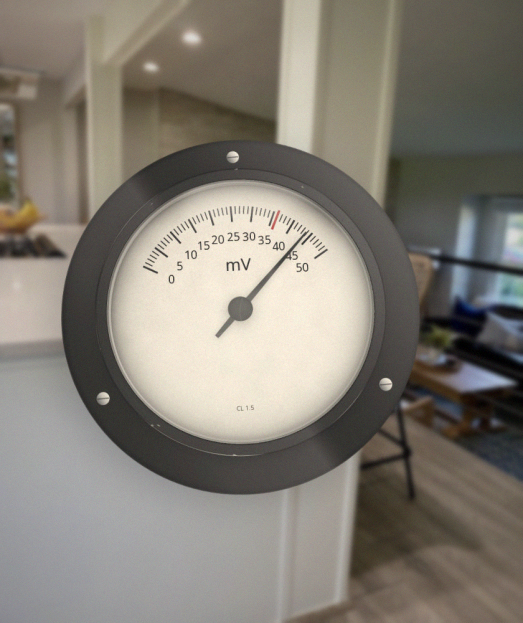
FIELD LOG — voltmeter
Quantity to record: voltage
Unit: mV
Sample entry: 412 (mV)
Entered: 44 (mV)
